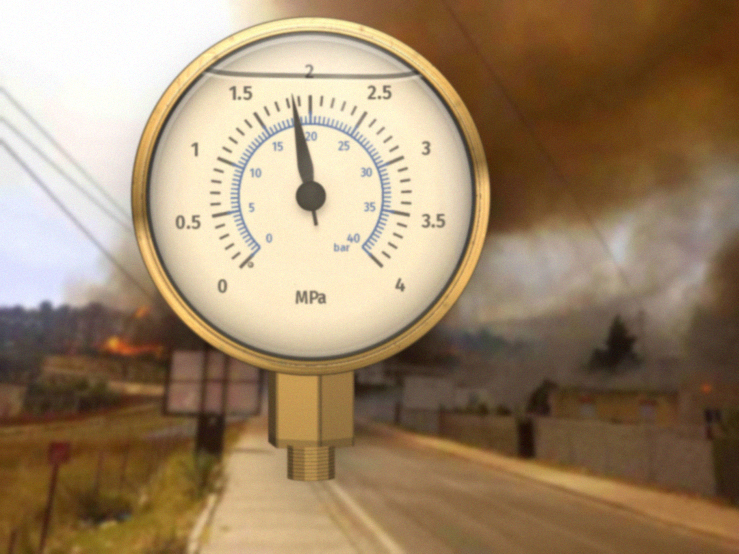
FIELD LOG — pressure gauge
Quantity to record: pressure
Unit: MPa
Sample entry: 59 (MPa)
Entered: 1.85 (MPa)
